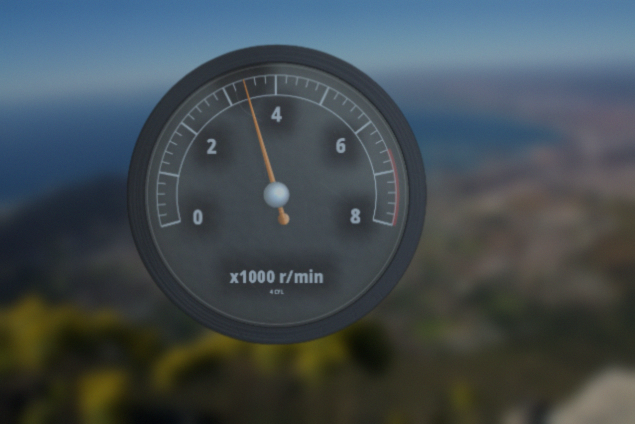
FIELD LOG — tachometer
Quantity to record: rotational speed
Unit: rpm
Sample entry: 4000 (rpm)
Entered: 3400 (rpm)
